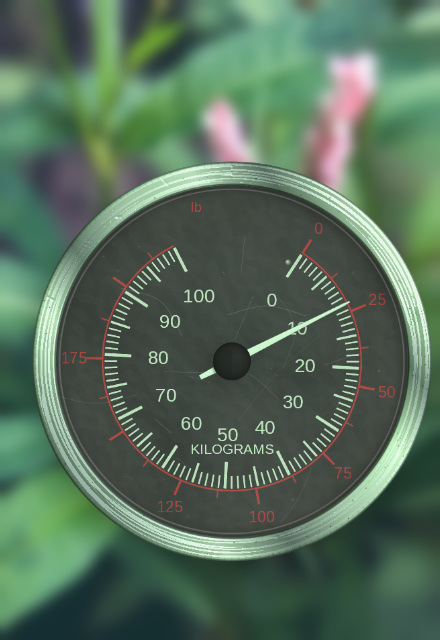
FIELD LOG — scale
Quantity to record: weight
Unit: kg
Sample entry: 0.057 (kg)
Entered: 10 (kg)
